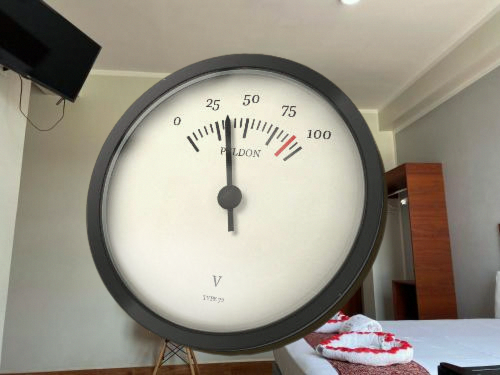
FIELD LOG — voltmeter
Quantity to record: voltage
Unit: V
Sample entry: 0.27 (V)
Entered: 35 (V)
